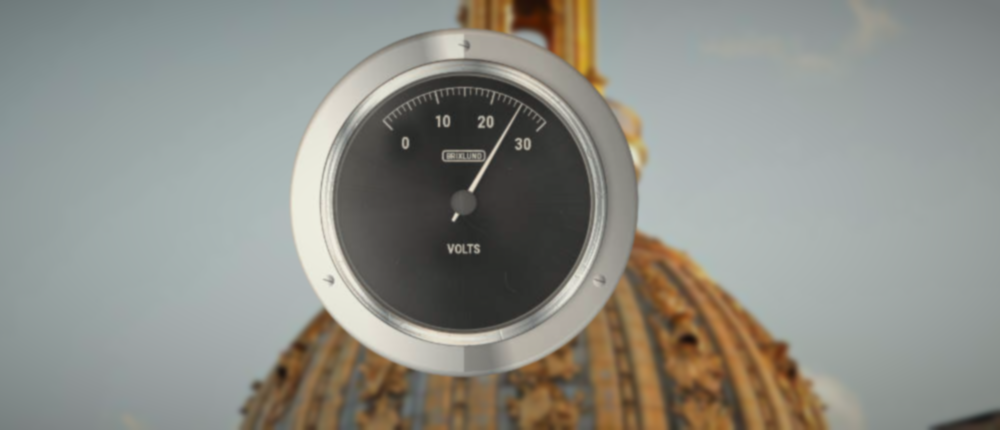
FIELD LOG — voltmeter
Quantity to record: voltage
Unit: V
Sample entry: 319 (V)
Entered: 25 (V)
